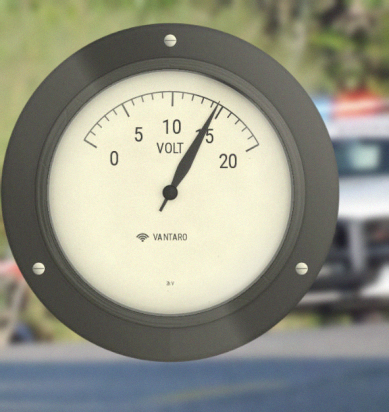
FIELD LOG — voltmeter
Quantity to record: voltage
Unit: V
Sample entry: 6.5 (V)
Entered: 14.5 (V)
